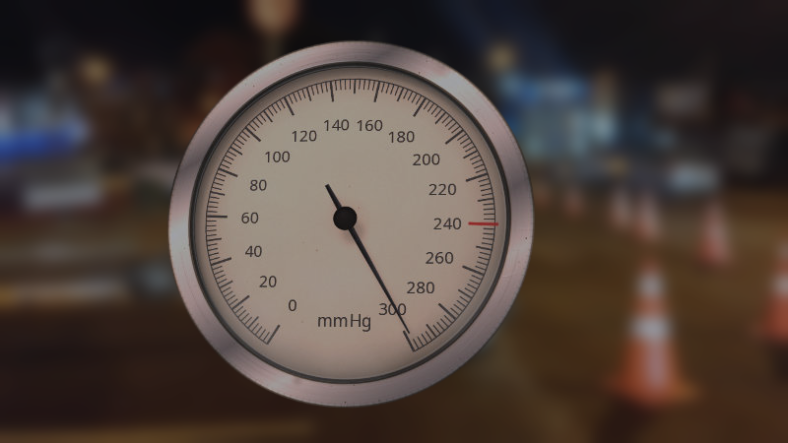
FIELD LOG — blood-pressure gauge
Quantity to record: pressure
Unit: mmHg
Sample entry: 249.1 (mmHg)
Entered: 298 (mmHg)
